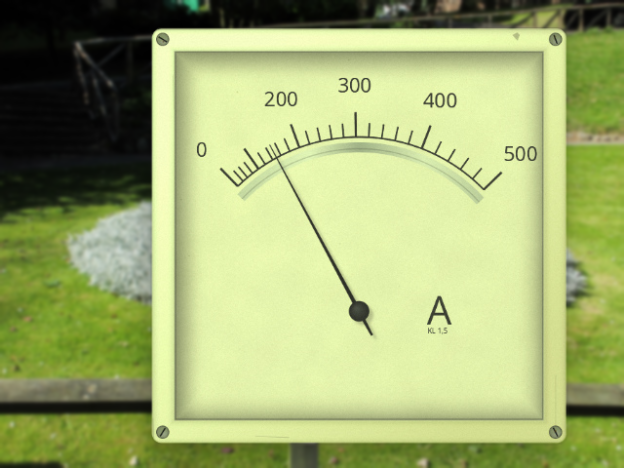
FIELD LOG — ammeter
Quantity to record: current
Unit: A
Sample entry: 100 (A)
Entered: 150 (A)
